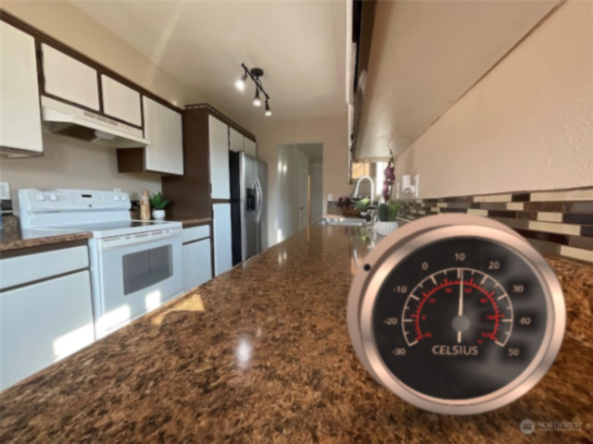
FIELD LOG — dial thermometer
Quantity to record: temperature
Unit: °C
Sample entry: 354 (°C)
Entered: 10 (°C)
